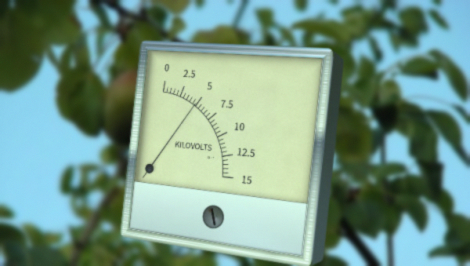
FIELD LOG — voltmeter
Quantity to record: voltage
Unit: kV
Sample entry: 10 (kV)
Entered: 5 (kV)
